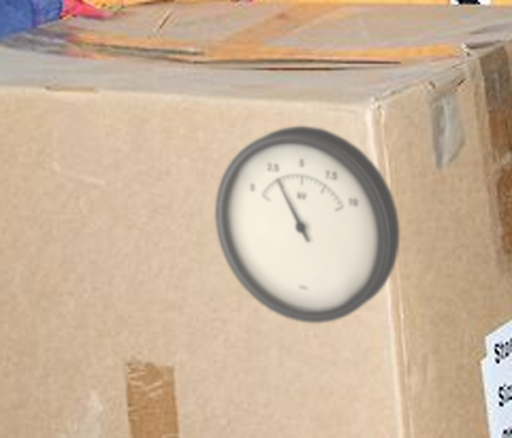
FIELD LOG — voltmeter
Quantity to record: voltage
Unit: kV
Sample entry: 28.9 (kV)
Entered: 2.5 (kV)
